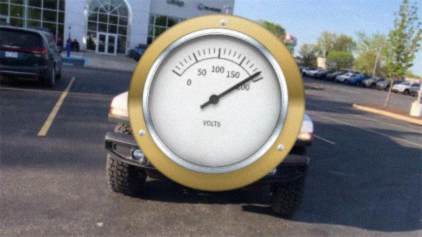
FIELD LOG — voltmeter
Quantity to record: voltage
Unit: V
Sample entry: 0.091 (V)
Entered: 190 (V)
